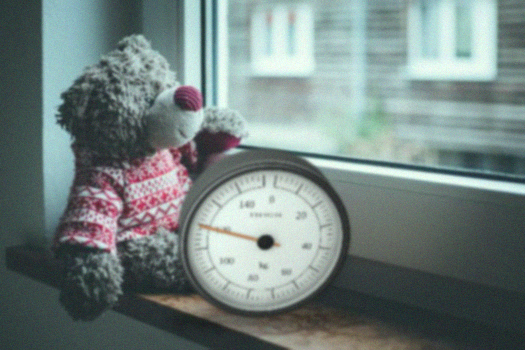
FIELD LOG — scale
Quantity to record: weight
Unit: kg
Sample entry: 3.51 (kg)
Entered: 120 (kg)
